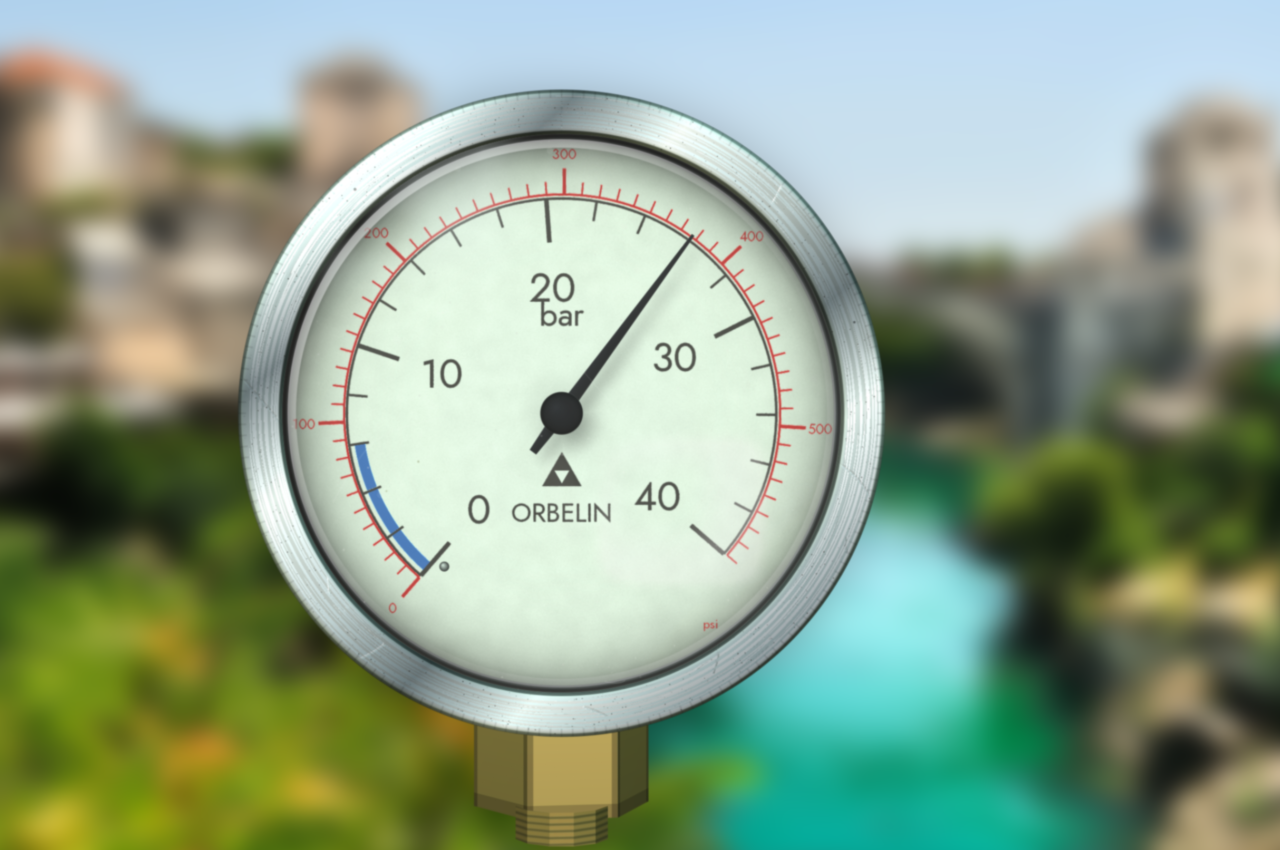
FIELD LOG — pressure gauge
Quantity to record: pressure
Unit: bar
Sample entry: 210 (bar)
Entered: 26 (bar)
